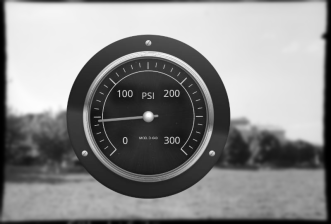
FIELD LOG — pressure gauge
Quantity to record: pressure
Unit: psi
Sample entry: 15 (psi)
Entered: 45 (psi)
